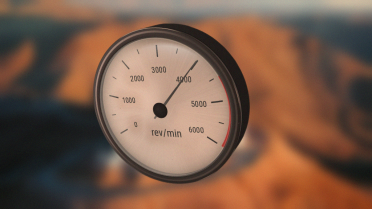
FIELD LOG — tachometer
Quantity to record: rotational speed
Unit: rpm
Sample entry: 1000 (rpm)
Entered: 4000 (rpm)
